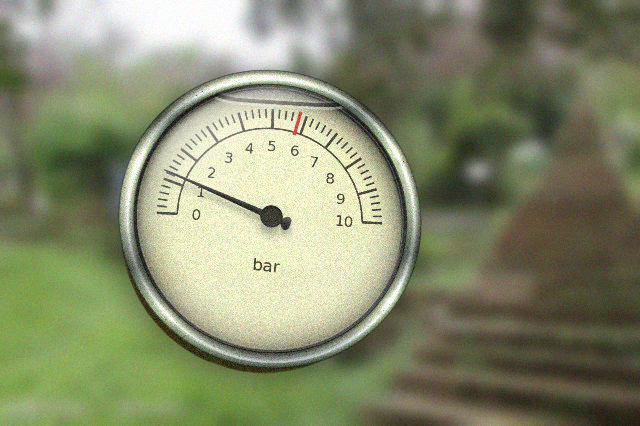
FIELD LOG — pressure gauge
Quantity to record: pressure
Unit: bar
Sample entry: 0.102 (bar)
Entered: 1.2 (bar)
